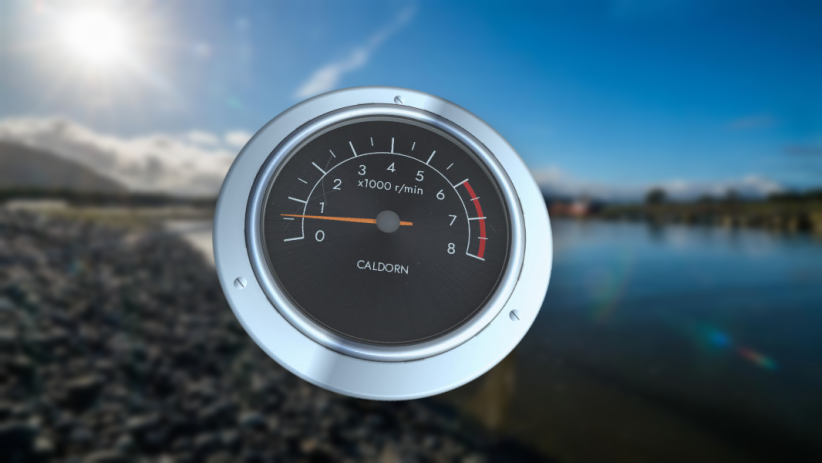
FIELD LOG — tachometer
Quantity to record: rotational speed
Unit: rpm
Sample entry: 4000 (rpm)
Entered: 500 (rpm)
